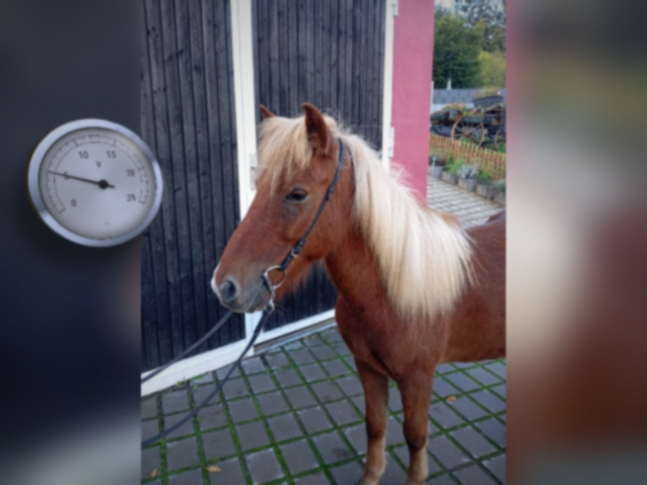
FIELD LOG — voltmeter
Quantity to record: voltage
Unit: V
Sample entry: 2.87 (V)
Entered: 5 (V)
